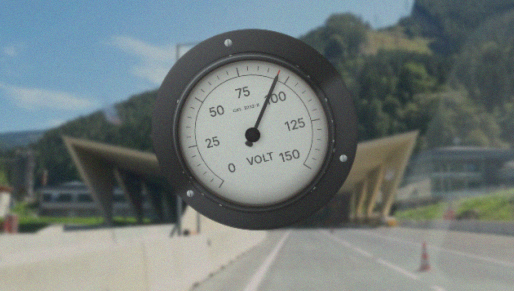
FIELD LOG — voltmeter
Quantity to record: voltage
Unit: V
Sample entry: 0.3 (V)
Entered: 95 (V)
